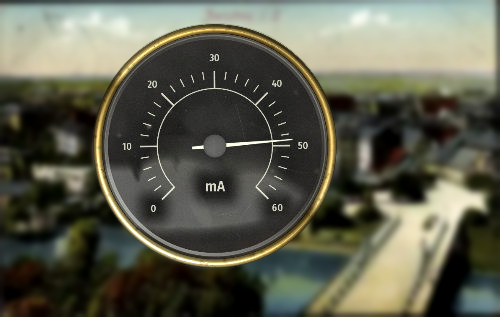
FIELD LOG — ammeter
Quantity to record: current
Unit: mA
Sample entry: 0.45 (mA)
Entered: 49 (mA)
